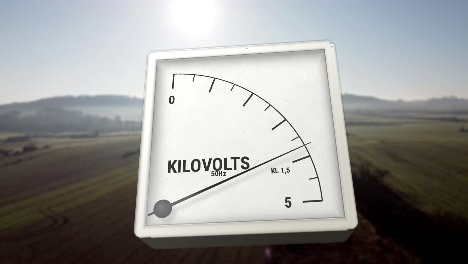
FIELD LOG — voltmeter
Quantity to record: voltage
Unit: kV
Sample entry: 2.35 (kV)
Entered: 3.75 (kV)
